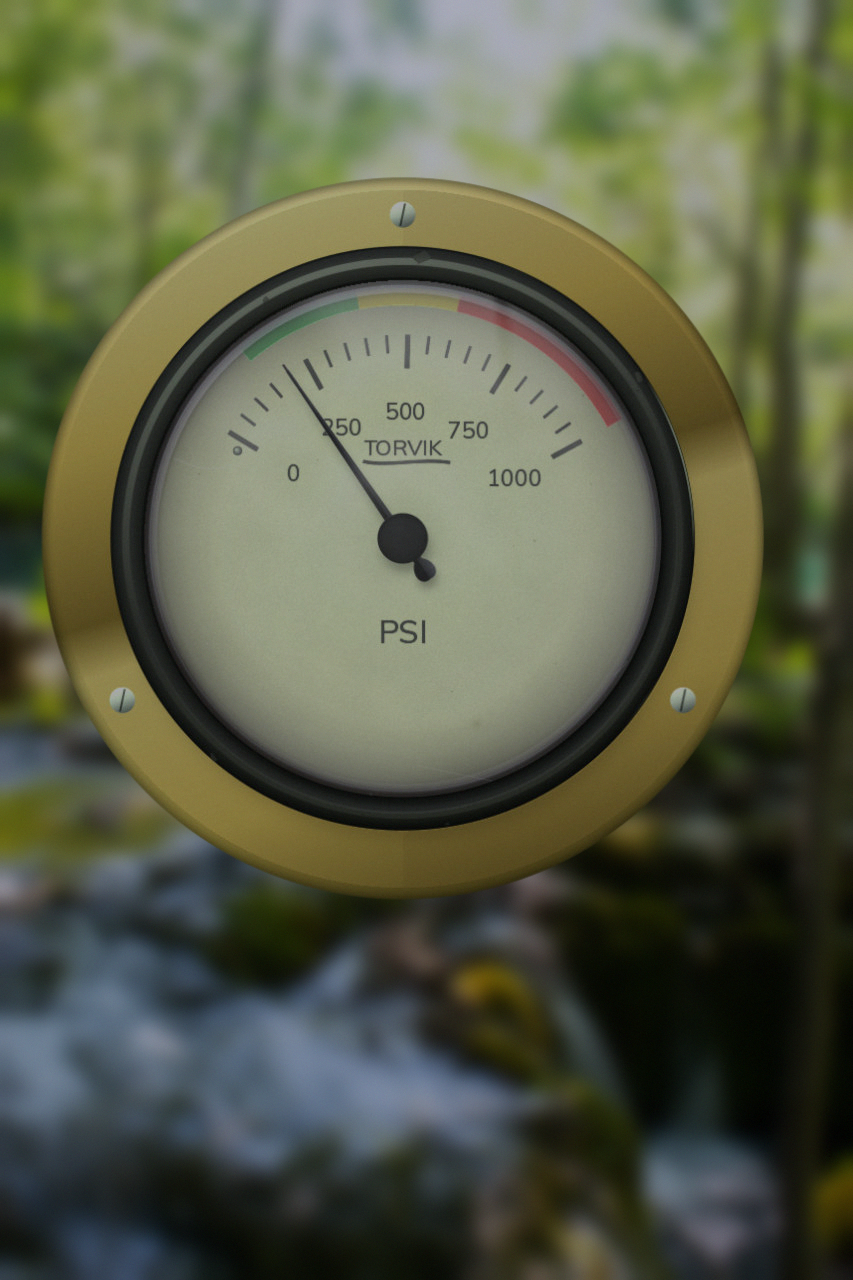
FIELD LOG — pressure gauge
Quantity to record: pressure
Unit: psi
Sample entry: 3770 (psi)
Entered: 200 (psi)
